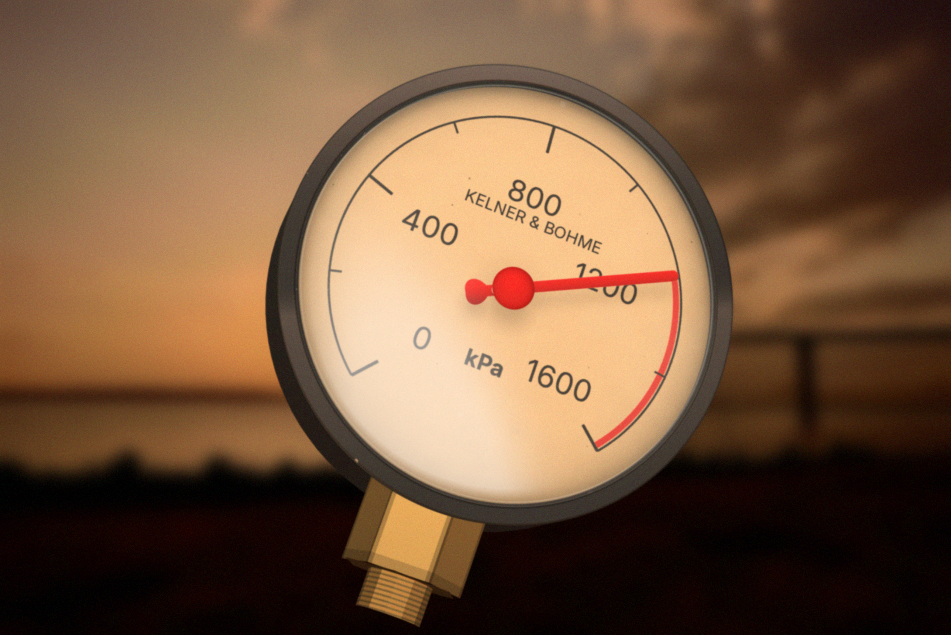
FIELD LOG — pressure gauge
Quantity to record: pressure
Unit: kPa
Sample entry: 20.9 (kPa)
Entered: 1200 (kPa)
